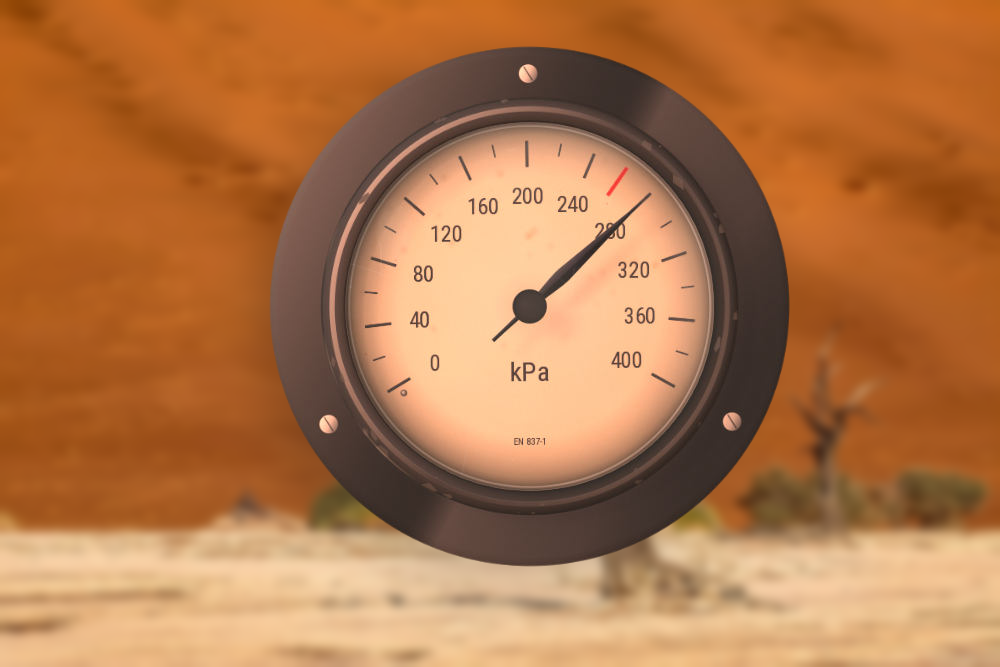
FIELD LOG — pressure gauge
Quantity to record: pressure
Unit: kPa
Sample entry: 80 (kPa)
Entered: 280 (kPa)
